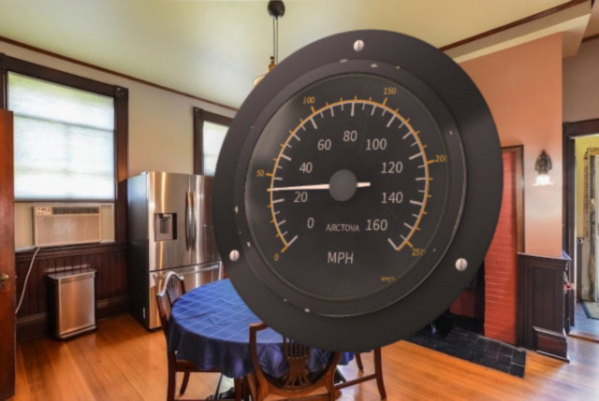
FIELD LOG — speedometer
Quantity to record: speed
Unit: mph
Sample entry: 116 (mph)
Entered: 25 (mph)
